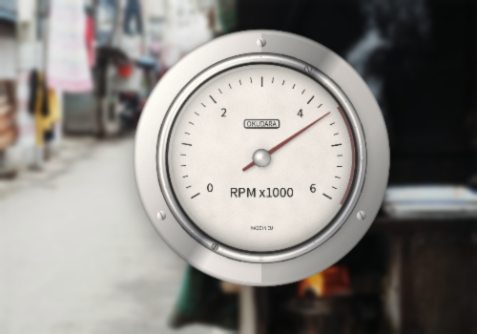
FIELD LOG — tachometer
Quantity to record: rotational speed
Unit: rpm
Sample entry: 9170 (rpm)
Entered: 4400 (rpm)
